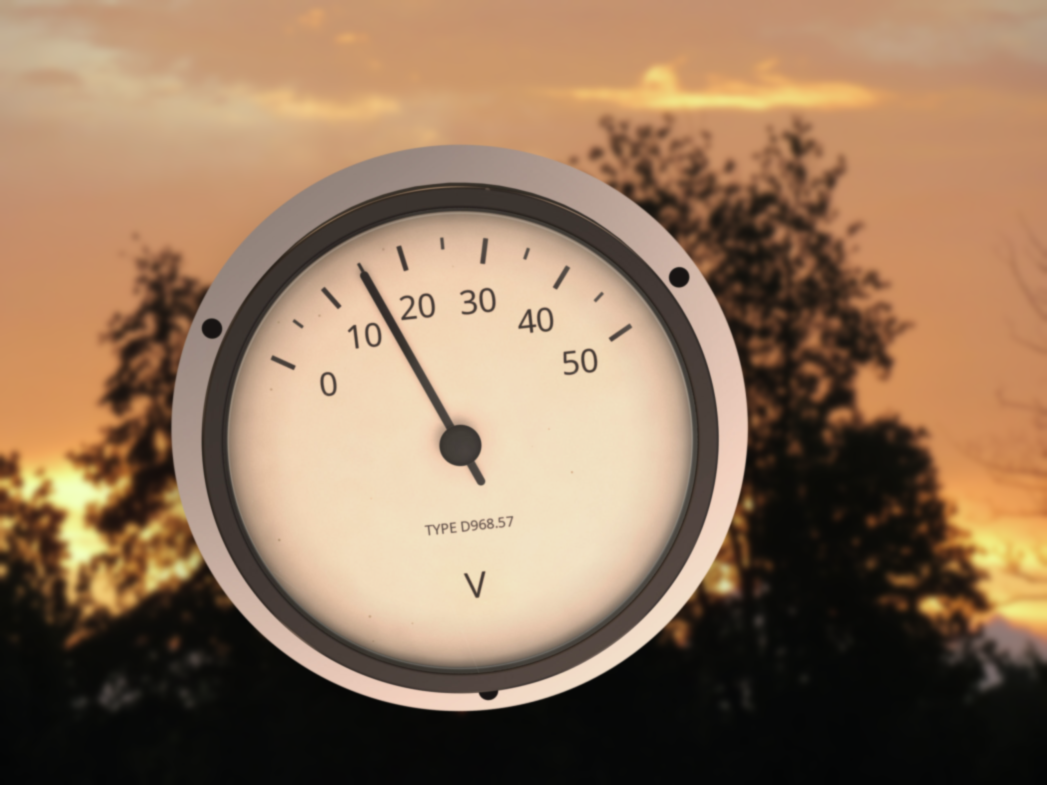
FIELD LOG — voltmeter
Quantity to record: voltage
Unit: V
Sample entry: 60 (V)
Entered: 15 (V)
